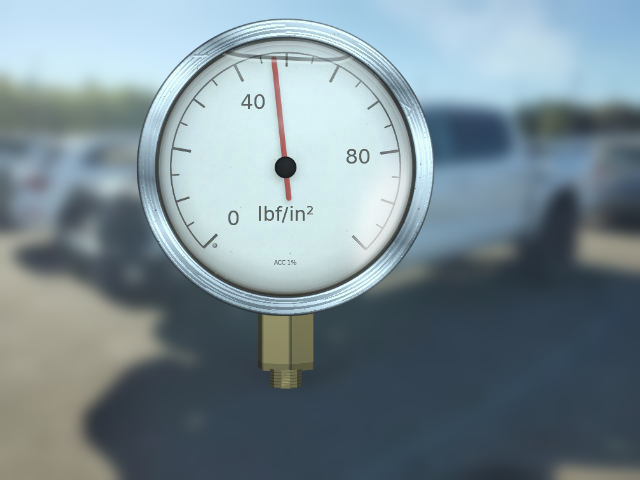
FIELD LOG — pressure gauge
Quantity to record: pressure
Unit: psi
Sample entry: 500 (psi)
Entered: 47.5 (psi)
